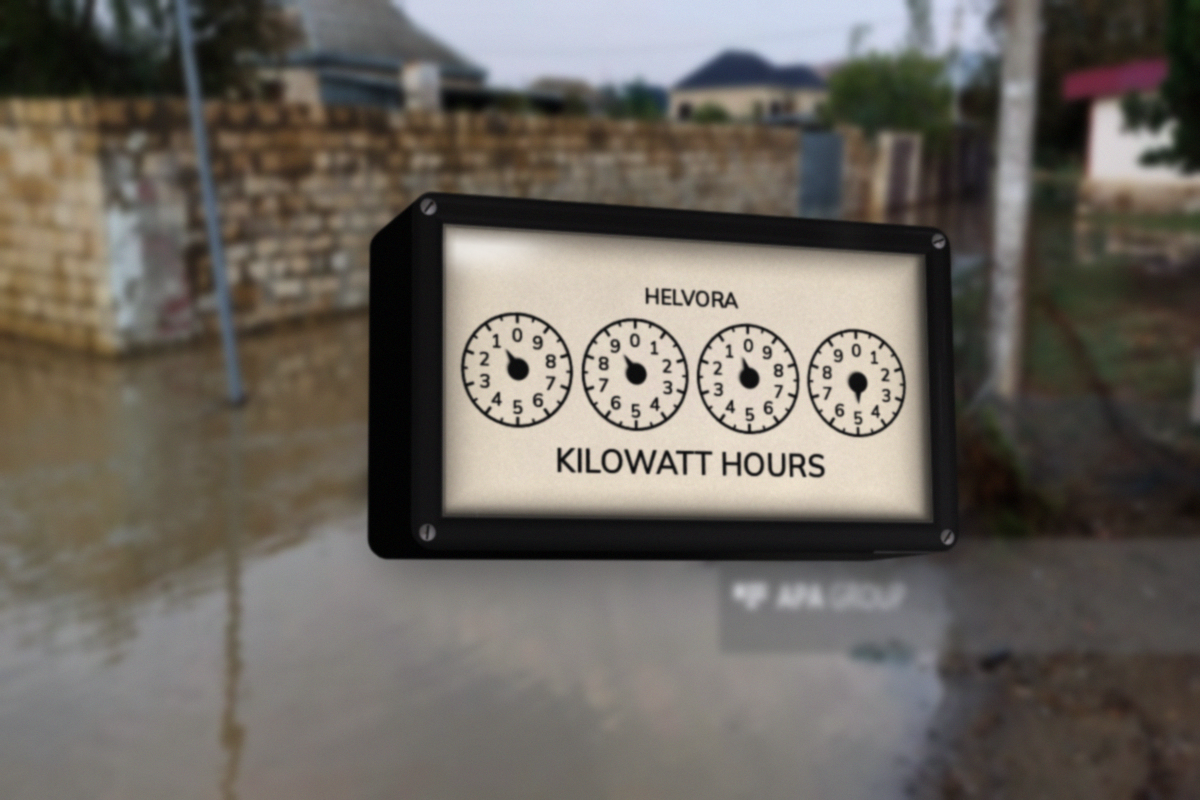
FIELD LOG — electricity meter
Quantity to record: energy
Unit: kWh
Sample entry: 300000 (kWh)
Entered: 905 (kWh)
